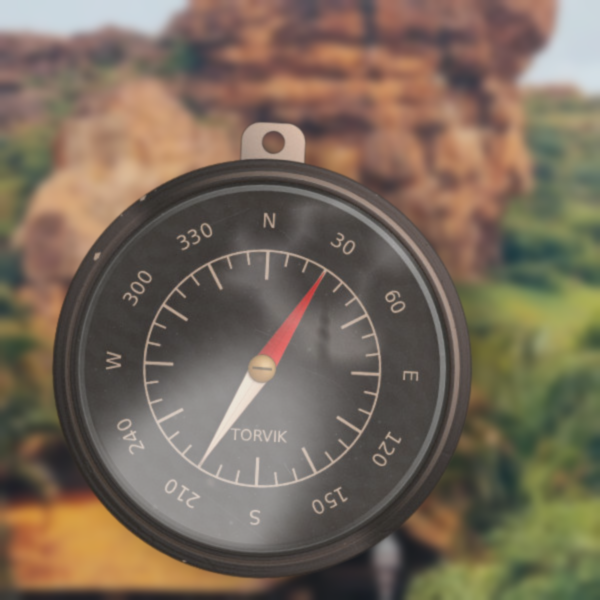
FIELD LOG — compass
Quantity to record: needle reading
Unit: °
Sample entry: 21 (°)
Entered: 30 (°)
